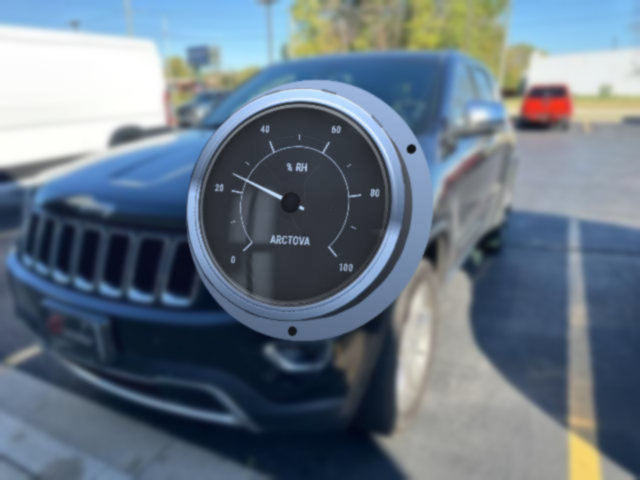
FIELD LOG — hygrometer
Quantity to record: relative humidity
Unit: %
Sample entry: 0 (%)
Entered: 25 (%)
